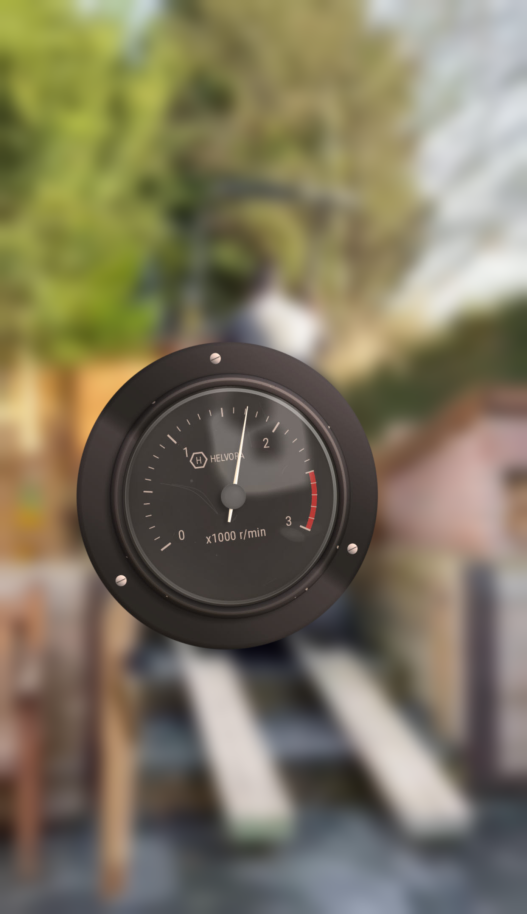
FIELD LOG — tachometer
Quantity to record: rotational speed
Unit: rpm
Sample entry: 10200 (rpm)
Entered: 1700 (rpm)
